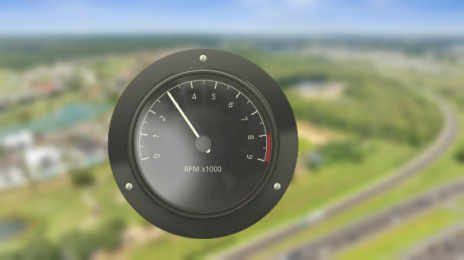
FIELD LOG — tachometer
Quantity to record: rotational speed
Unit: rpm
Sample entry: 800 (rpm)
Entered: 3000 (rpm)
